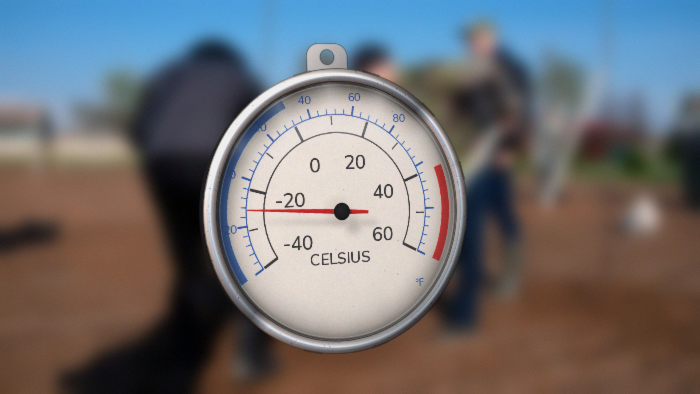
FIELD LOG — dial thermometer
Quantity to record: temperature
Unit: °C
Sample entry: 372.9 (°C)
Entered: -25 (°C)
